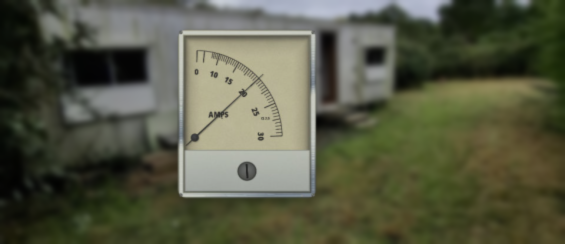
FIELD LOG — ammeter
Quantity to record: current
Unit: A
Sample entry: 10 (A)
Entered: 20 (A)
